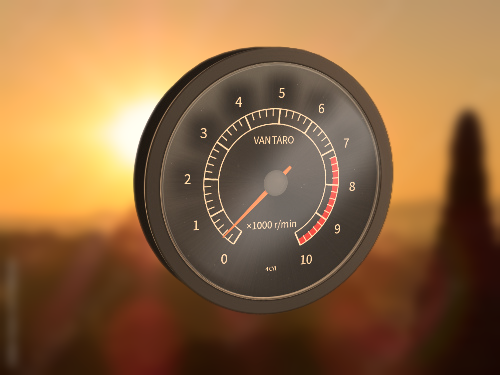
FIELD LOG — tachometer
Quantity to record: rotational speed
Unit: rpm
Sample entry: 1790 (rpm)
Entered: 400 (rpm)
